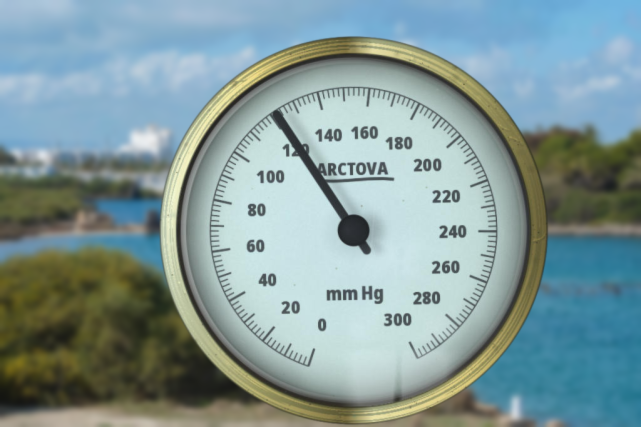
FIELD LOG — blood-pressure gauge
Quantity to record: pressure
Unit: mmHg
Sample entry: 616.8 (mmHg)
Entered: 122 (mmHg)
